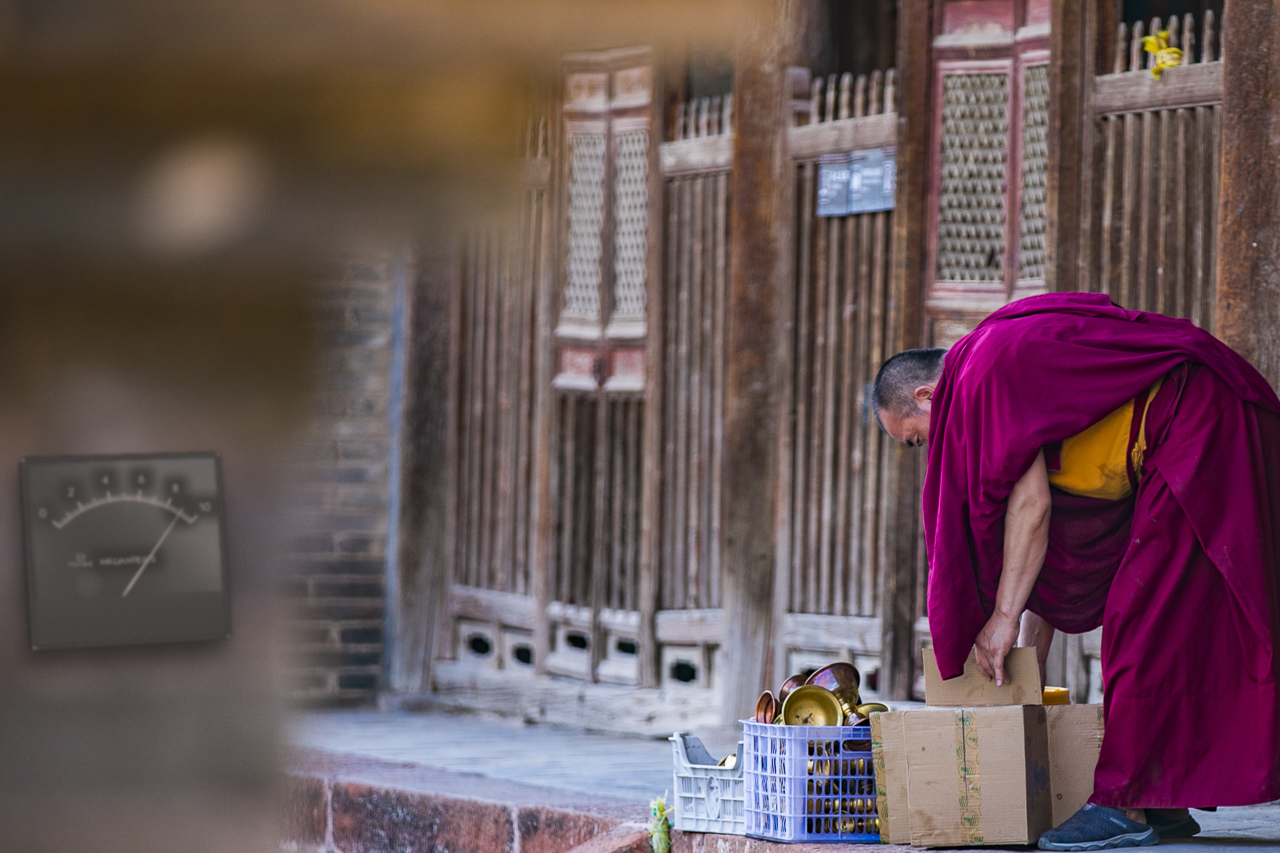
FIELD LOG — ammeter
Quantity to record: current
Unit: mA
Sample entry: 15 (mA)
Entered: 9 (mA)
